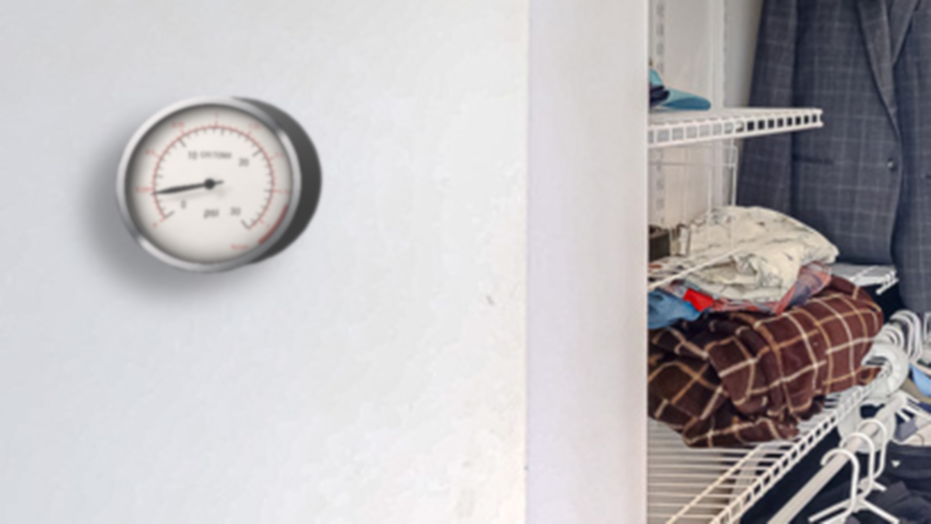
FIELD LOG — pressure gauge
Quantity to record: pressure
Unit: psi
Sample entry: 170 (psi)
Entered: 3 (psi)
